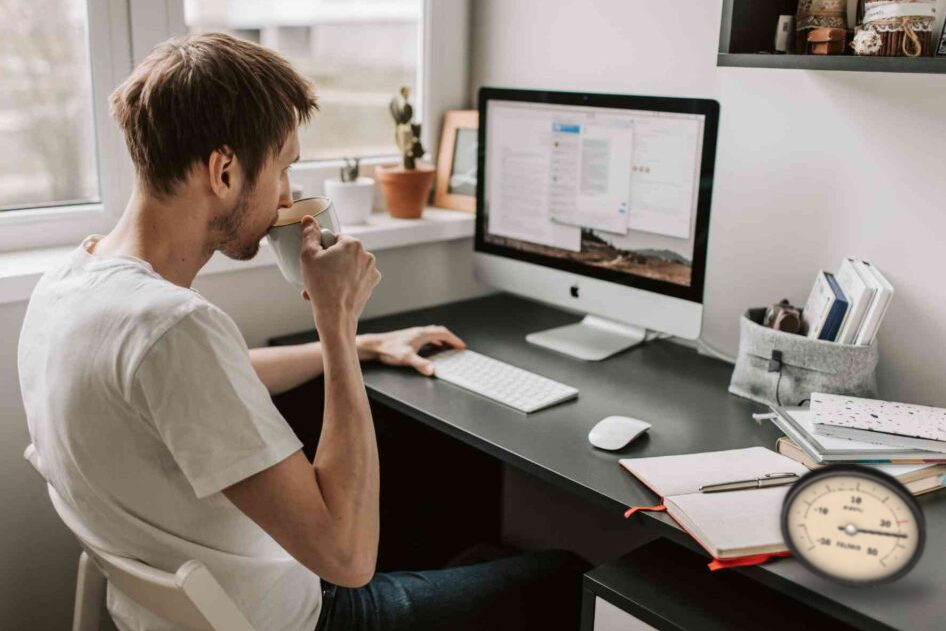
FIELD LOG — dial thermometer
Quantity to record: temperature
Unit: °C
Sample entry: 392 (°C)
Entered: 35 (°C)
